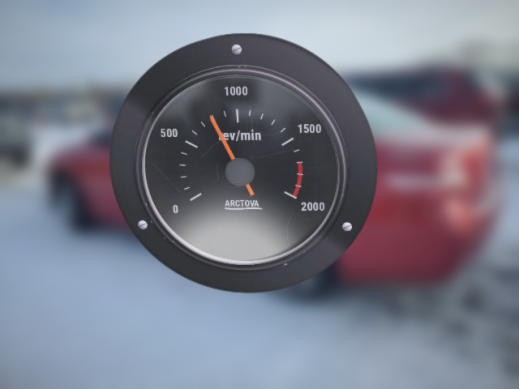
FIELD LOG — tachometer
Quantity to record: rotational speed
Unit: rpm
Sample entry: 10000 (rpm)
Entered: 800 (rpm)
